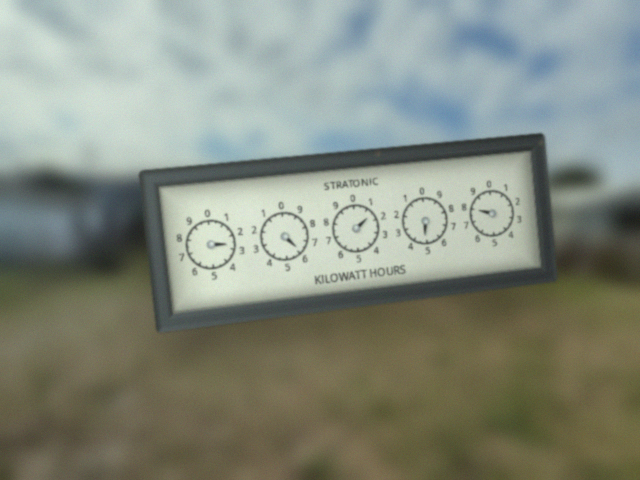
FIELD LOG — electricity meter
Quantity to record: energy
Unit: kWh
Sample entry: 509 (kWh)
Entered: 26148 (kWh)
